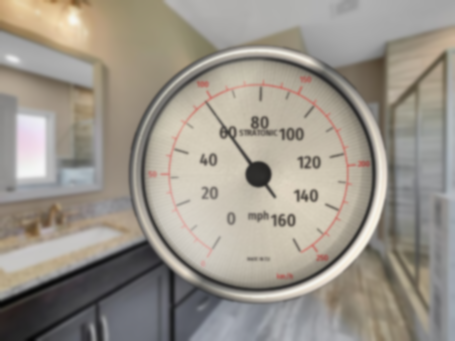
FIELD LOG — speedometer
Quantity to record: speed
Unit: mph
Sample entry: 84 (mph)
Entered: 60 (mph)
